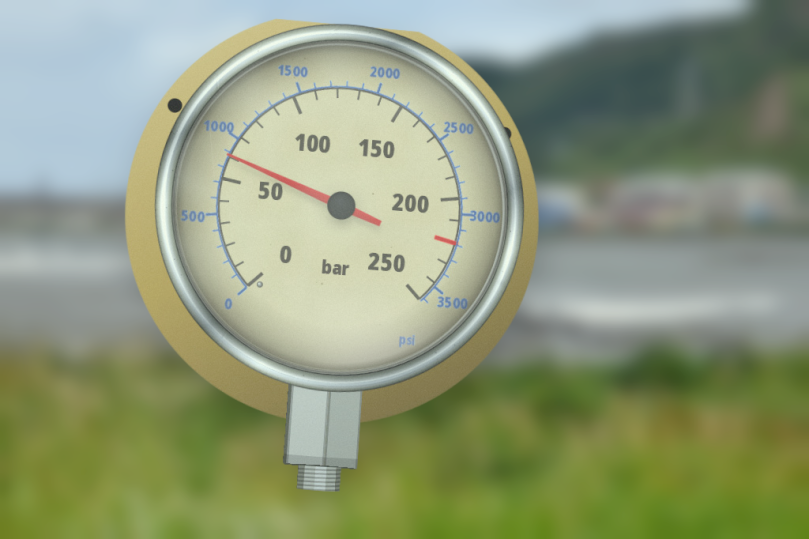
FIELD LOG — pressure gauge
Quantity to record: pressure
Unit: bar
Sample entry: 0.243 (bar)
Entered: 60 (bar)
